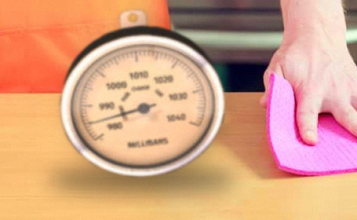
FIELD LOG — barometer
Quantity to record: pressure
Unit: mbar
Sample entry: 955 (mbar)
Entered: 985 (mbar)
